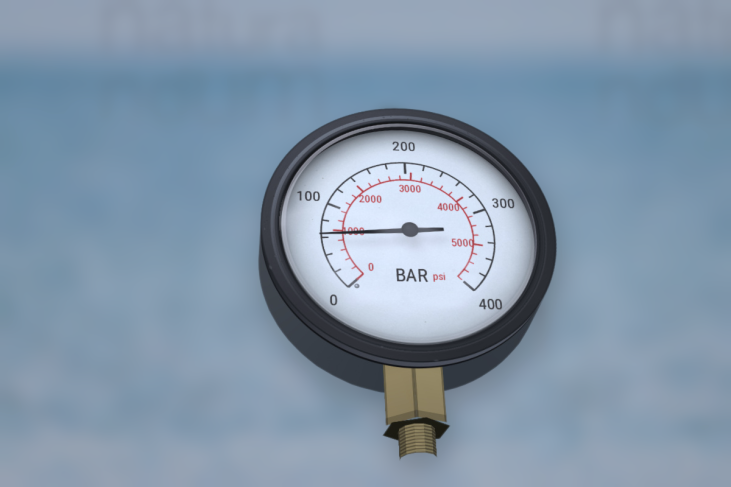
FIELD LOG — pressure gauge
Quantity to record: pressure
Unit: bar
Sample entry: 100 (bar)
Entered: 60 (bar)
